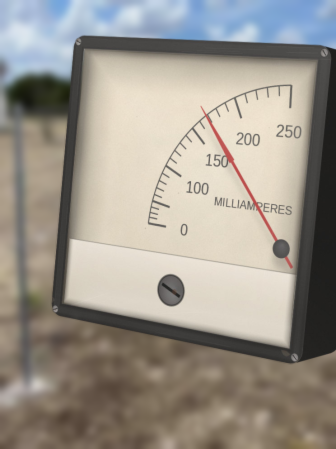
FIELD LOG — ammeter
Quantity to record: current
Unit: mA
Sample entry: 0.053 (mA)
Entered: 170 (mA)
